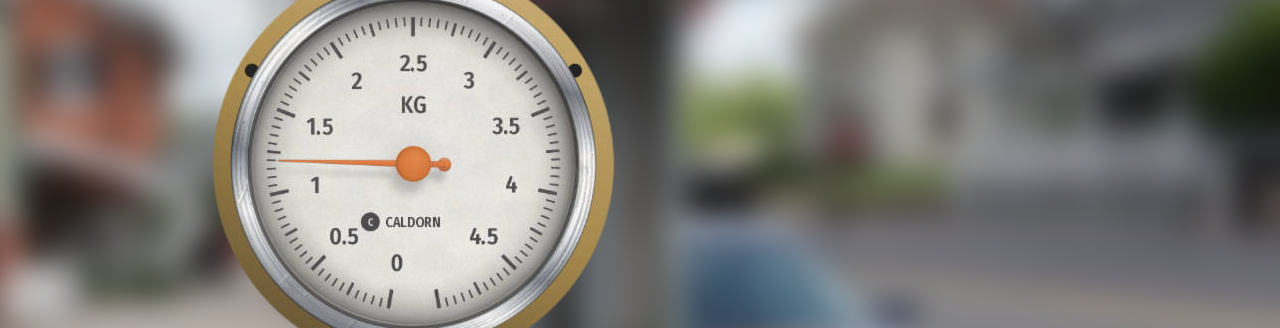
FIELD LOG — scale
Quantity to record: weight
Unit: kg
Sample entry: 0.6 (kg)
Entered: 1.2 (kg)
